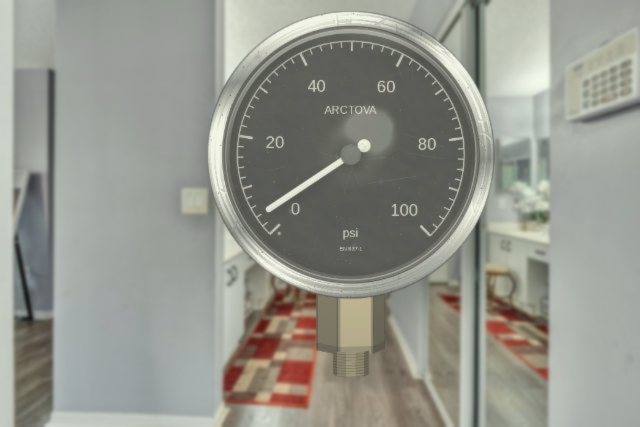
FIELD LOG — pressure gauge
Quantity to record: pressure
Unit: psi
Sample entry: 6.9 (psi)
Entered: 4 (psi)
